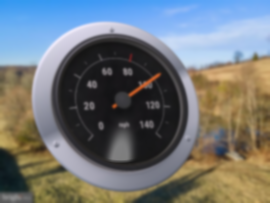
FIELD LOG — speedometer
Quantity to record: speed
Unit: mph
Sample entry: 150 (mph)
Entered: 100 (mph)
